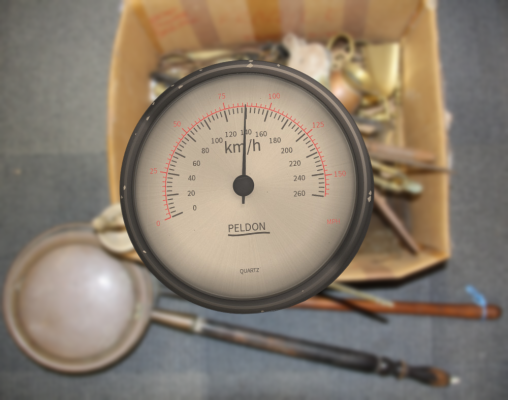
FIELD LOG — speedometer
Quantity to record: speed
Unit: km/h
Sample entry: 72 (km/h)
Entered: 140 (km/h)
